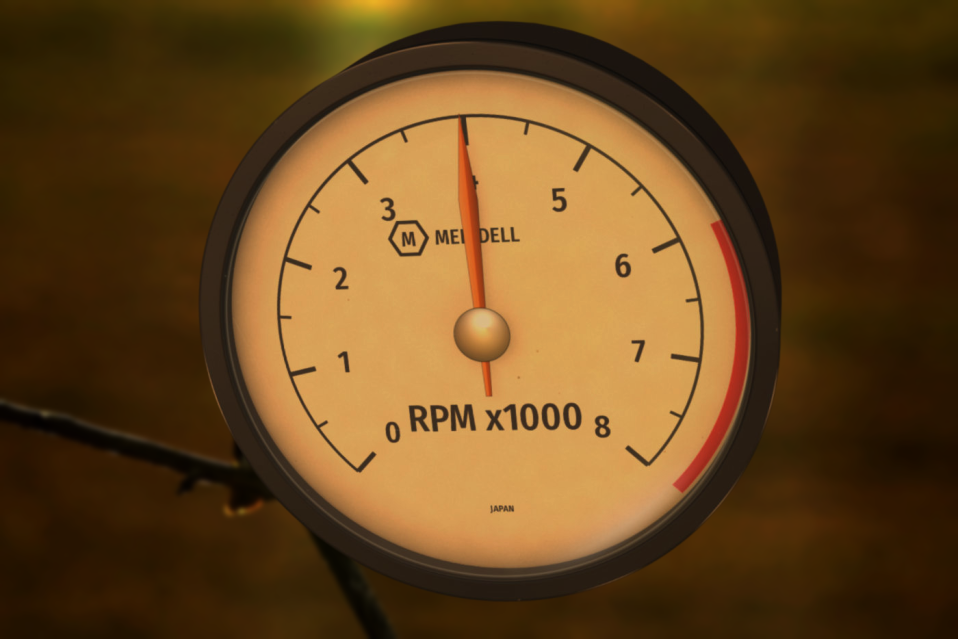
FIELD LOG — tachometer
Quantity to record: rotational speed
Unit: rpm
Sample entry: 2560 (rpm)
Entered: 4000 (rpm)
